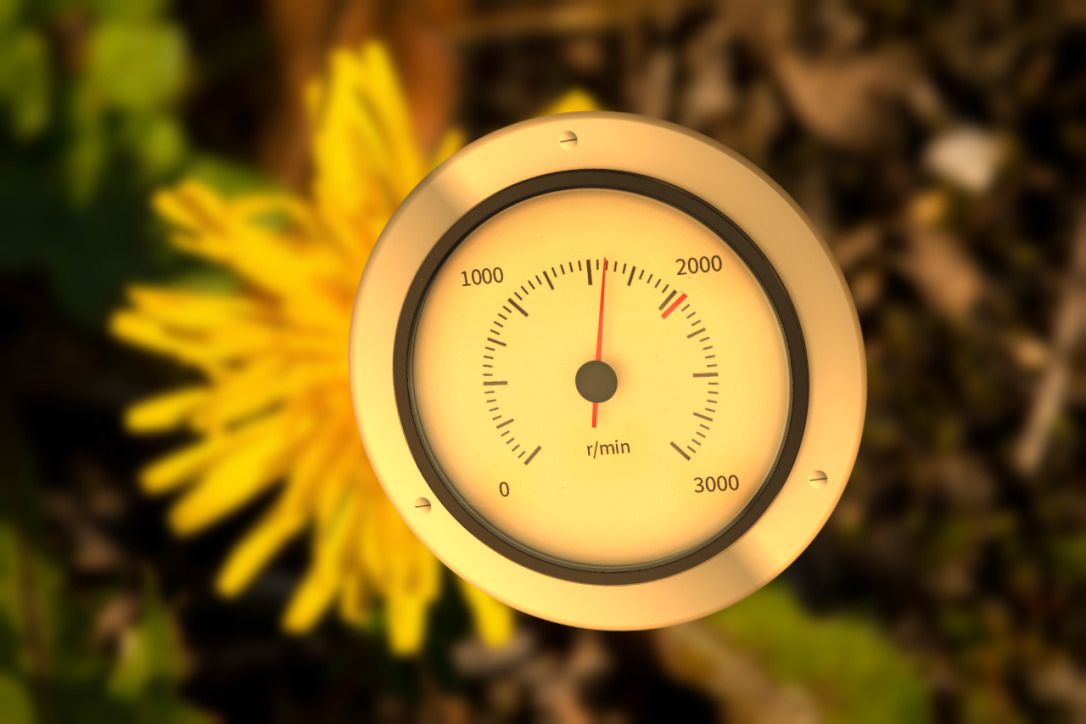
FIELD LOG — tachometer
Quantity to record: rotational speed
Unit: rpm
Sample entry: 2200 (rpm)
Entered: 1600 (rpm)
